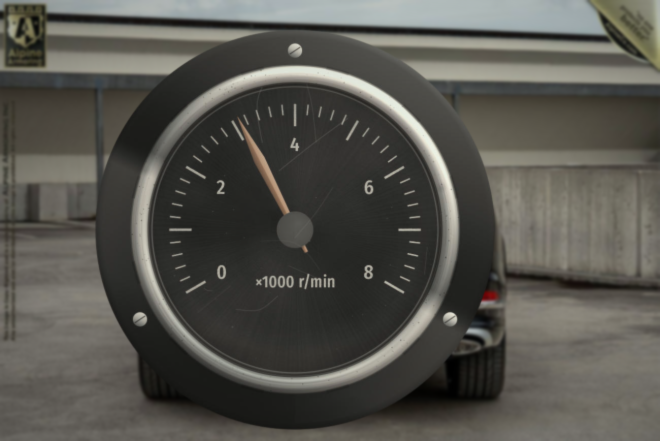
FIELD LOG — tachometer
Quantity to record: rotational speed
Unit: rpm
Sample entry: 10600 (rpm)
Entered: 3100 (rpm)
